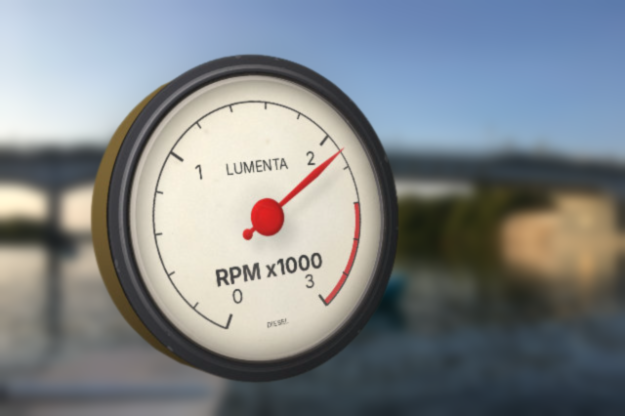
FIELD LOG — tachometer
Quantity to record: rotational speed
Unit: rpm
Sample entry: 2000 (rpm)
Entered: 2100 (rpm)
